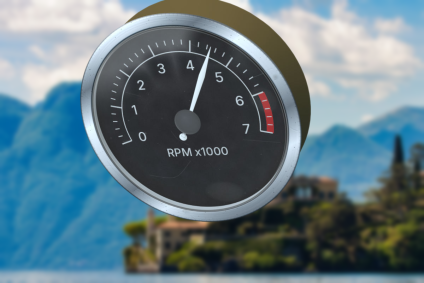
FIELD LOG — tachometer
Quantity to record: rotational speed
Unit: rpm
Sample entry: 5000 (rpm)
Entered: 4500 (rpm)
